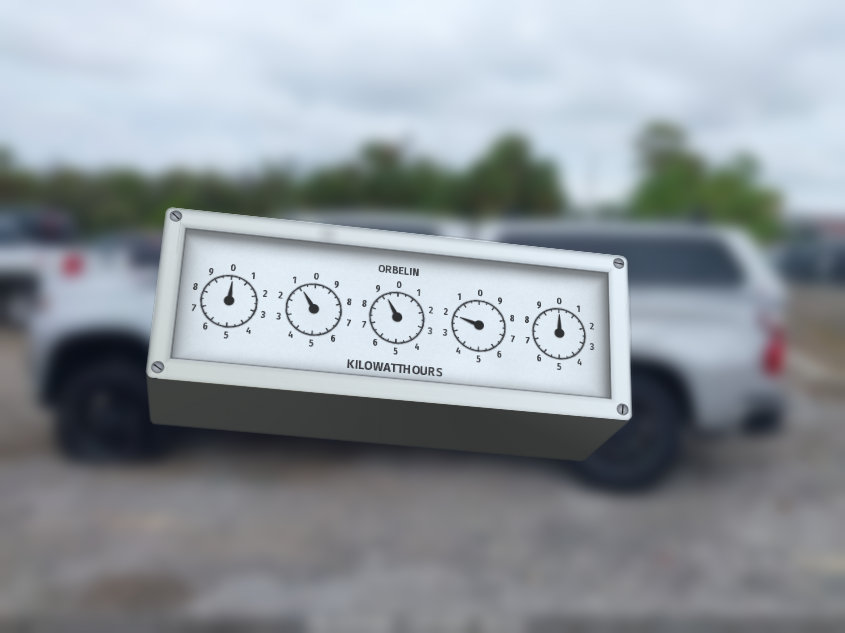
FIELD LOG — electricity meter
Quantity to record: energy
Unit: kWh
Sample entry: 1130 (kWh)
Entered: 920 (kWh)
